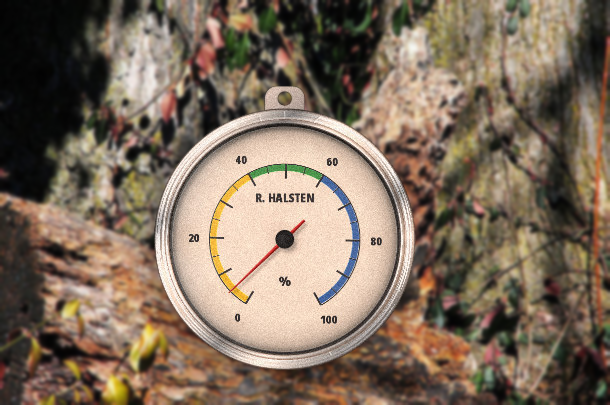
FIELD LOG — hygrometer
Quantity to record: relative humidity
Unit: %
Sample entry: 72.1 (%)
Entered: 5 (%)
